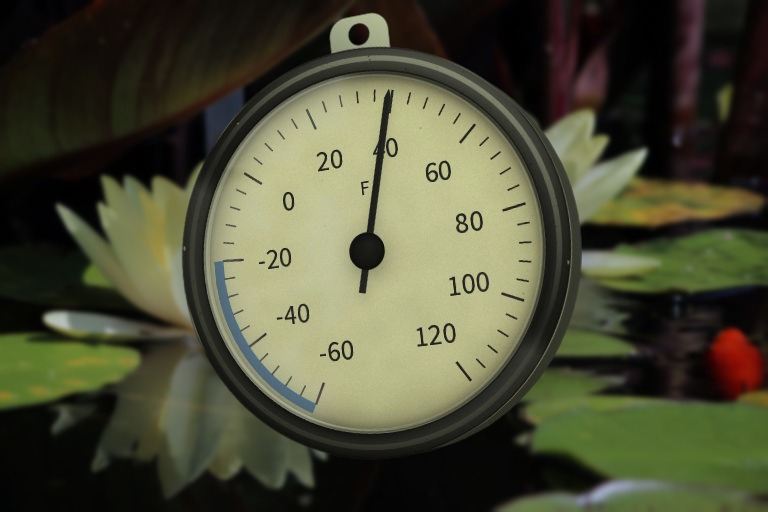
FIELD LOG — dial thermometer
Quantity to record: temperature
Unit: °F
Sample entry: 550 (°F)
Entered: 40 (°F)
